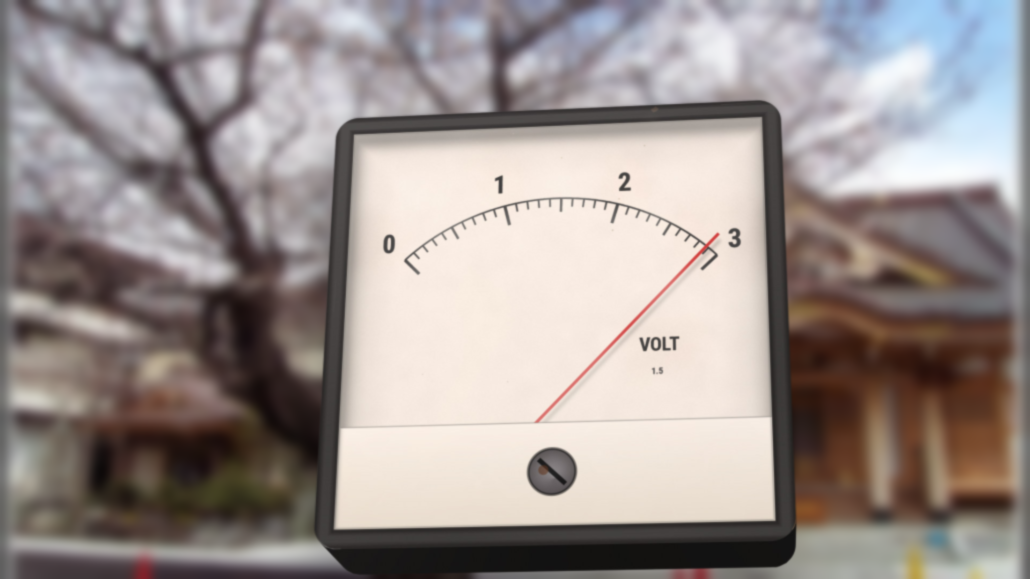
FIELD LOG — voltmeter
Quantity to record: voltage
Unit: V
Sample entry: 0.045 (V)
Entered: 2.9 (V)
